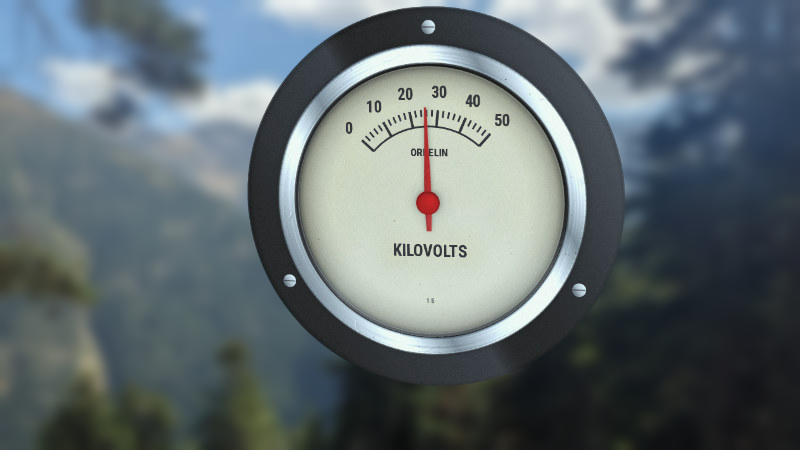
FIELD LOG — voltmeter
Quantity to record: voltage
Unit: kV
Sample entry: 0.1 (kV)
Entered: 26 (kV)
